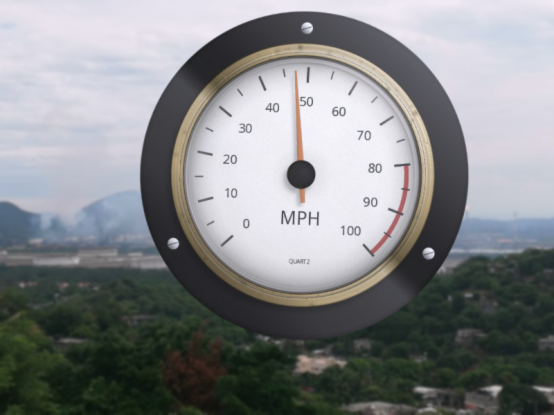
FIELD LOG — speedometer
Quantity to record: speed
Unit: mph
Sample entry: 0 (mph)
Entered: 47.5 (mph)
